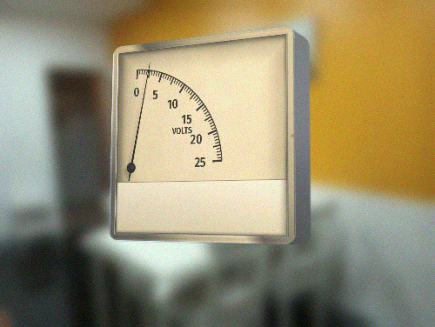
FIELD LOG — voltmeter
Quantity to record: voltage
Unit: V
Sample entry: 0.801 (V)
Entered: 2.5 (V)
